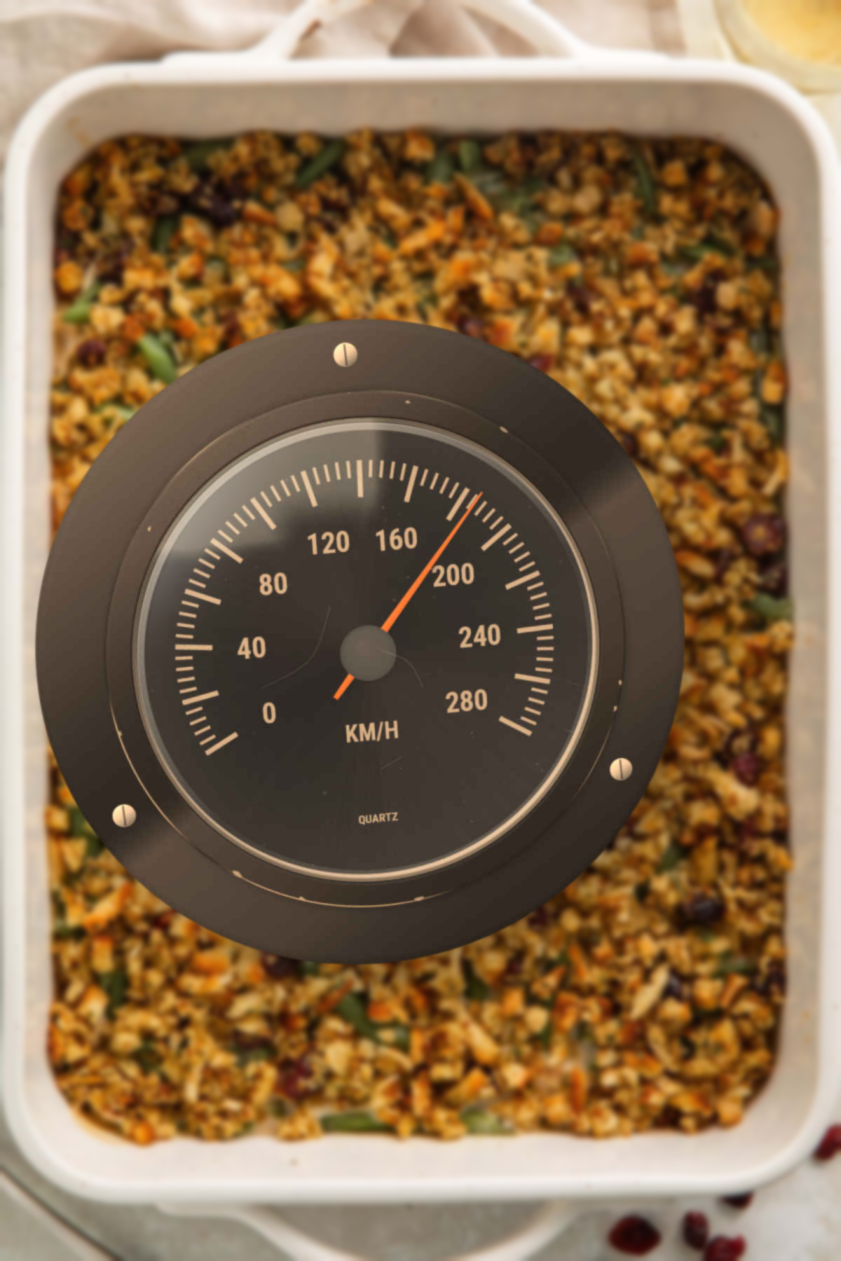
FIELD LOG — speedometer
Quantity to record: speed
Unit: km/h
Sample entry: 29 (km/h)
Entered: 184 (km/h)
